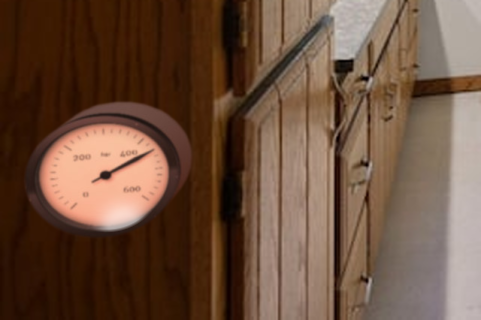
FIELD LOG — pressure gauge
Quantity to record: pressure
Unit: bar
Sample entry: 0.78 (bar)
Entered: 440 (bar)
